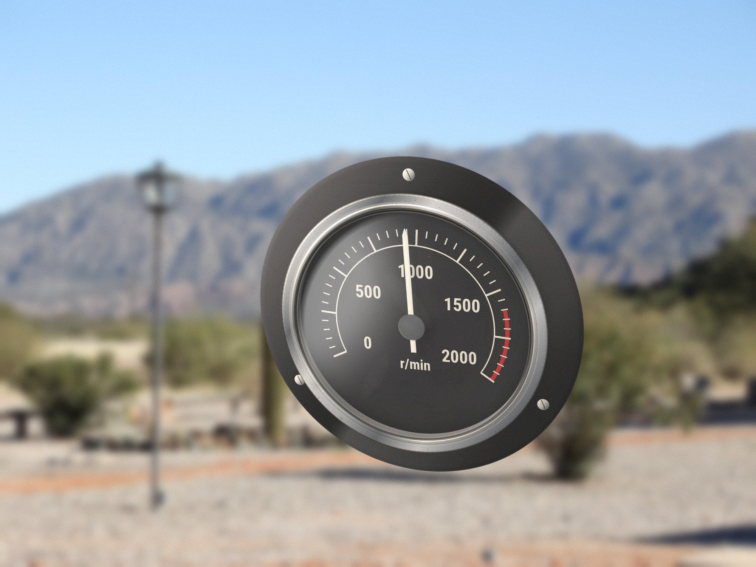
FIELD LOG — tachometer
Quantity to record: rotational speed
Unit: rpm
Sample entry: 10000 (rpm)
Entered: 950 (rpm)
